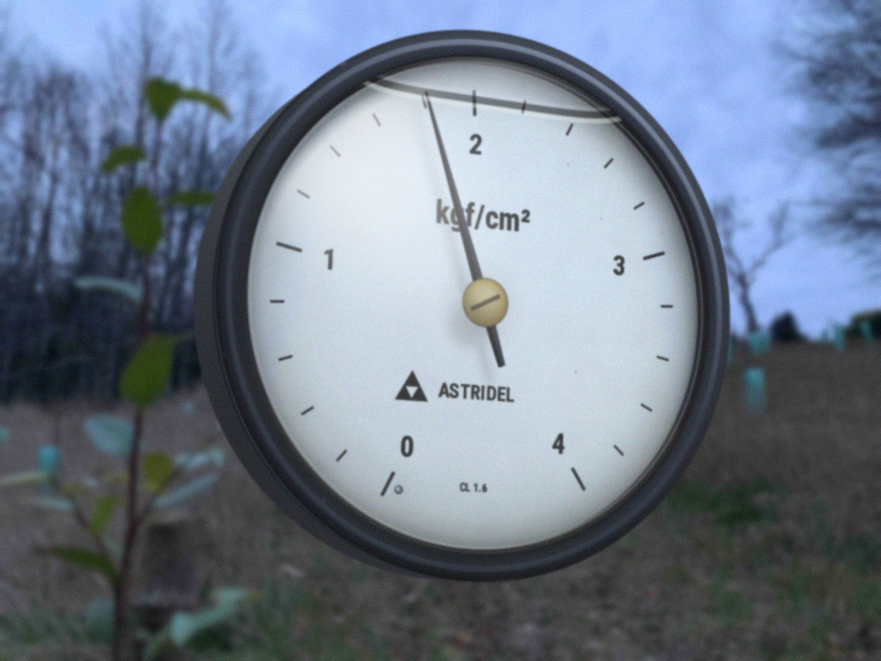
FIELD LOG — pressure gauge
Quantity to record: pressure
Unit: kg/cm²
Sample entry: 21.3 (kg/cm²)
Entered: 1.8 (kg/cm²)
